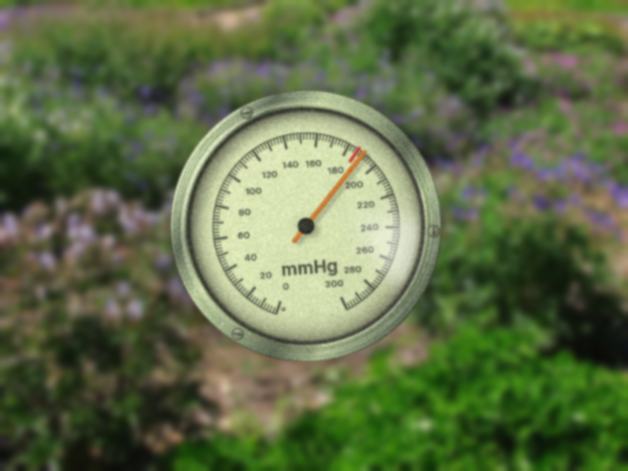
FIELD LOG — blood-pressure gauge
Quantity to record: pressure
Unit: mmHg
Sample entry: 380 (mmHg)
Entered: 190 (mmHg)
